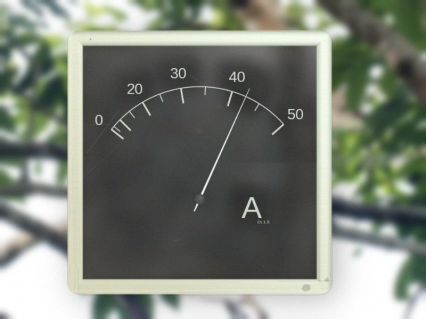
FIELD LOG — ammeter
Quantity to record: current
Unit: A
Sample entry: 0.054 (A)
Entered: 42.5 (A)
